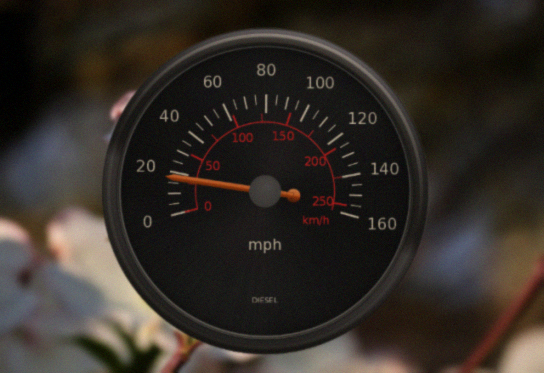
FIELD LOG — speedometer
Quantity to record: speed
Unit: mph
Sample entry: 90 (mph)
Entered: 17.5 (mph)
